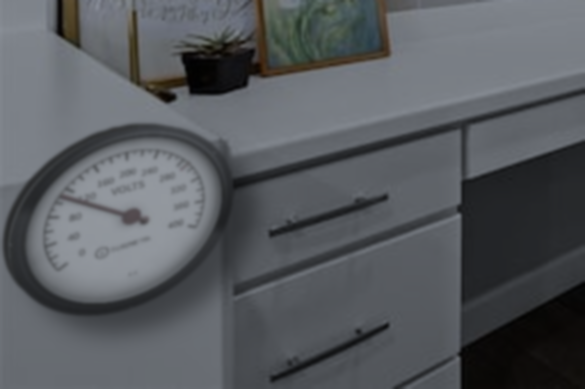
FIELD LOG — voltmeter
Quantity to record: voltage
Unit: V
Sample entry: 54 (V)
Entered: 110 (V)
